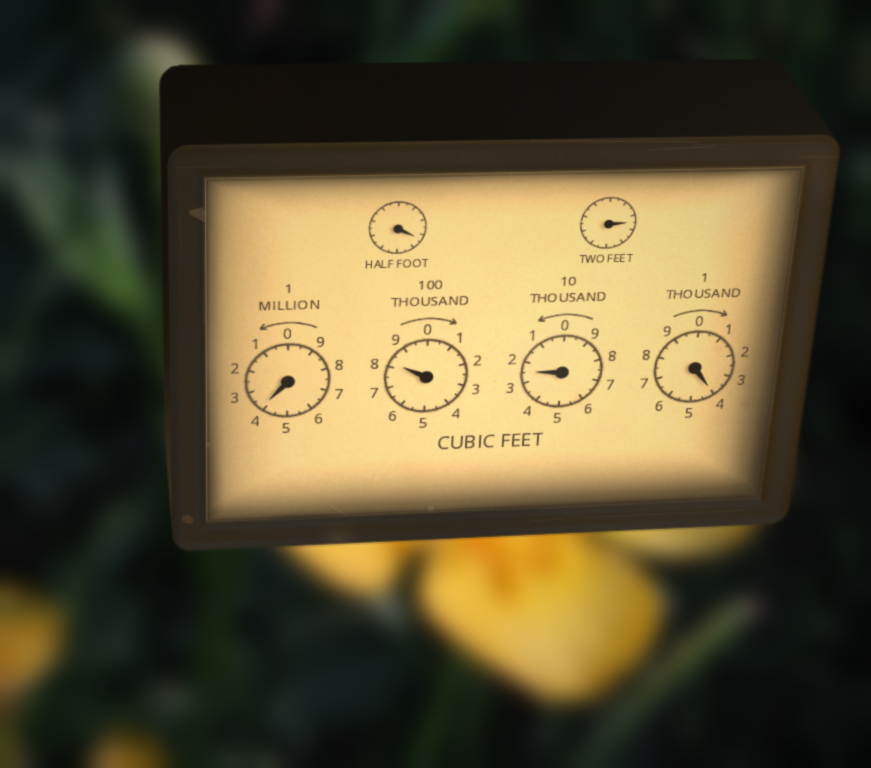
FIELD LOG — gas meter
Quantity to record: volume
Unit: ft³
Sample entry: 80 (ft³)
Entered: 382400 (ft³)
